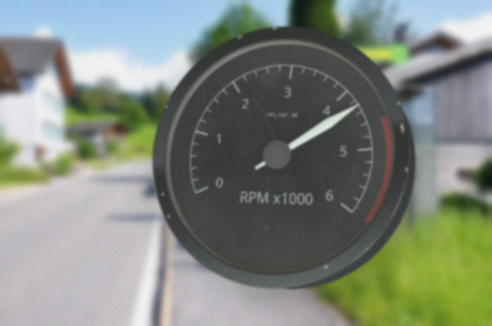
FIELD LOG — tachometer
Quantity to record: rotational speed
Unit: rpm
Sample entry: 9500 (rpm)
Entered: 4300 (rpm)
